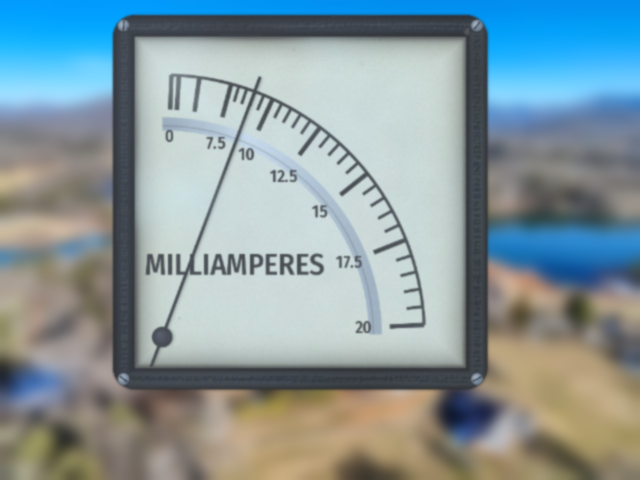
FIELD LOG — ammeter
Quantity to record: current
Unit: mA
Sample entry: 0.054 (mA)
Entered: 9 (mA)
